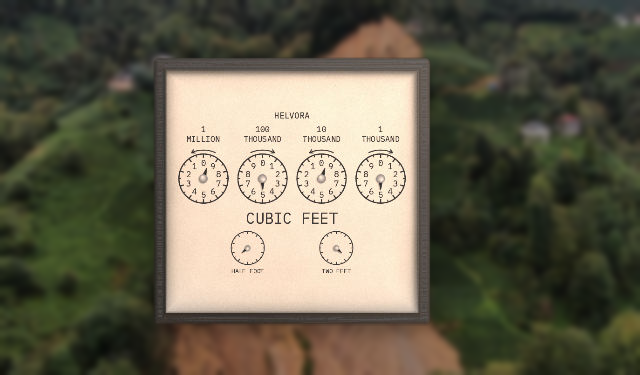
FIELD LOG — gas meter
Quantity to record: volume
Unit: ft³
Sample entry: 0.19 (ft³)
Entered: 949500 (ft³)
